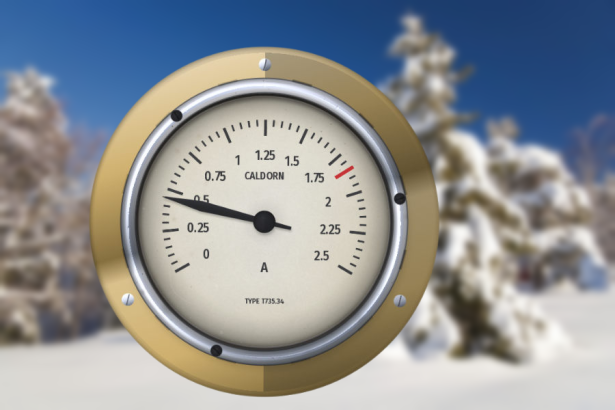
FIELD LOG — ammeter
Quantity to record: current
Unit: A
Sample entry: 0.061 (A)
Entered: 0.45 (A)
